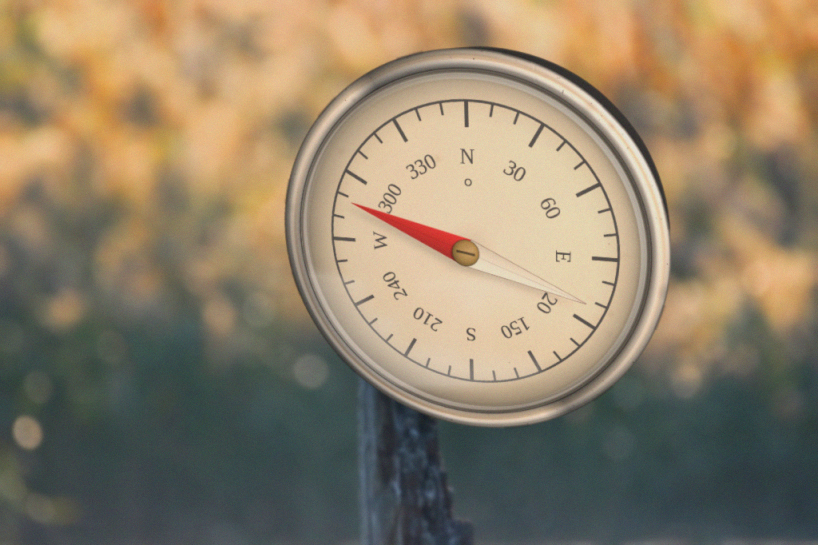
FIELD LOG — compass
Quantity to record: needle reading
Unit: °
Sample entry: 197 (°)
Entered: 290 (°)
